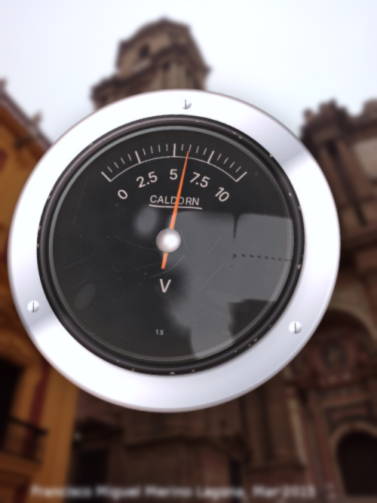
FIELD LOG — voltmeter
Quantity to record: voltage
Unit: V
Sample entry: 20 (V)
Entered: 6 (V)
